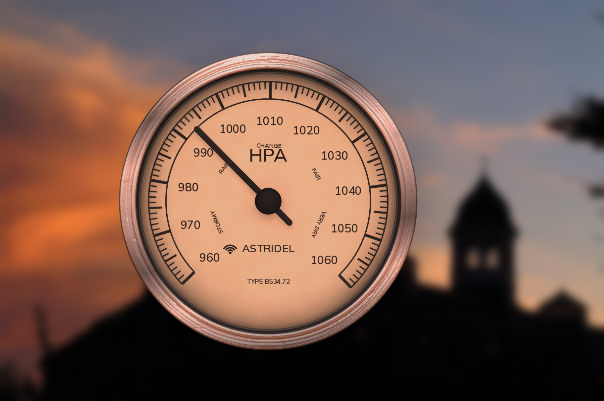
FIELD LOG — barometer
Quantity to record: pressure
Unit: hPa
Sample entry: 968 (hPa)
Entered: 993 (hPa)
